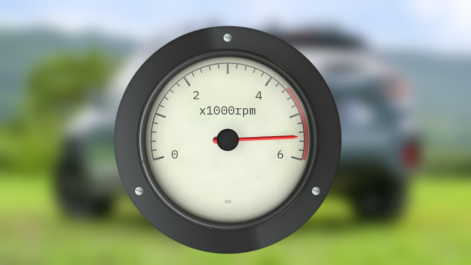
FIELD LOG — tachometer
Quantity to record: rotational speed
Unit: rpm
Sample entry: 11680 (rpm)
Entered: 5500 (rpm)
